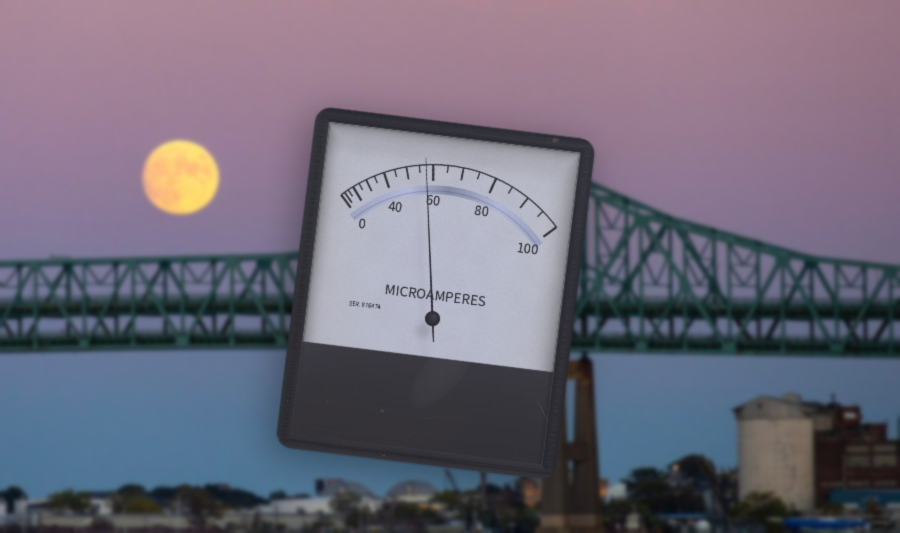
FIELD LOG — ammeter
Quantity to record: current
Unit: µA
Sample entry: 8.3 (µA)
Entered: 57.5 (µA)
